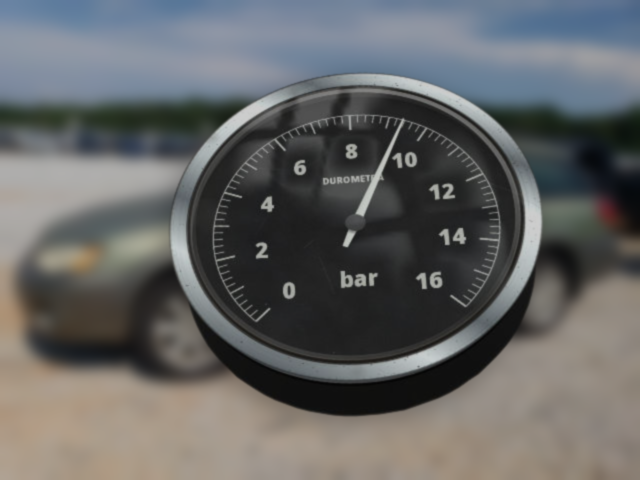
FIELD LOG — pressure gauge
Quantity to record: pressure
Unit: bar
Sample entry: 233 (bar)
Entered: 9.4 (bar)
